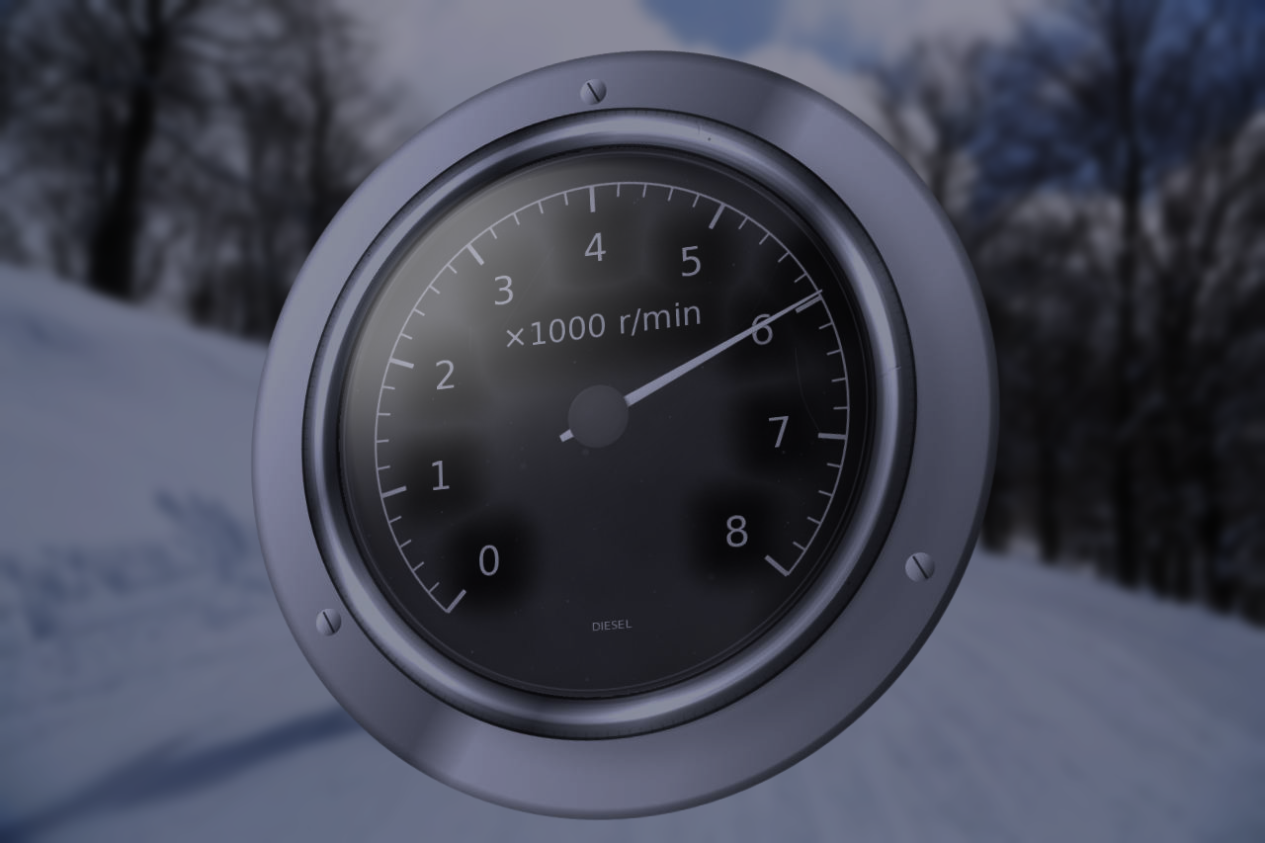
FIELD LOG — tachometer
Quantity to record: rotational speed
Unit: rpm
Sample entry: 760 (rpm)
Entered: 6000 (rpm)
